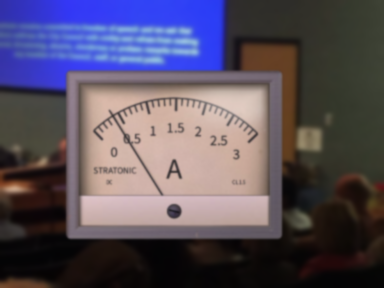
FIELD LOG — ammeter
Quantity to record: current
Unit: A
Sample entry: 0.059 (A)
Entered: 0.4 (A)
